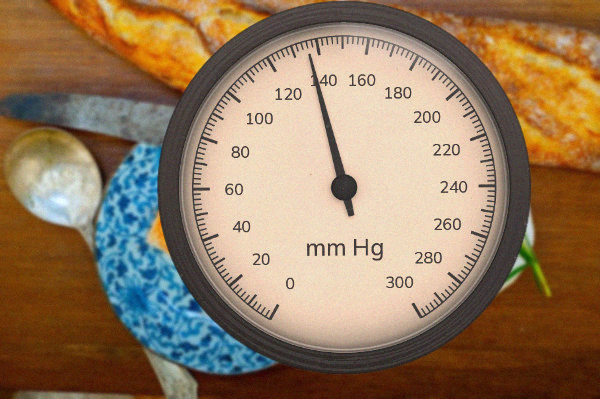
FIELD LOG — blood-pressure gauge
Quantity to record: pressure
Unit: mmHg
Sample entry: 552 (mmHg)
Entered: 136 (mmHg)
